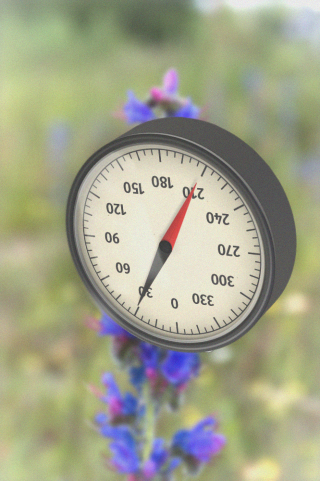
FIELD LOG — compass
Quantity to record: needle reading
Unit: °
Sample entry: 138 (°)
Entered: 210 (°)
